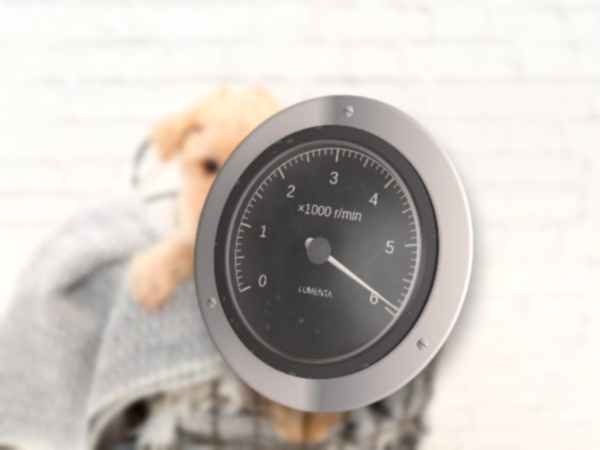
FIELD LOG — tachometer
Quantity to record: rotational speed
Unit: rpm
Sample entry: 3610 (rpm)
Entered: 5900 (rpm)
